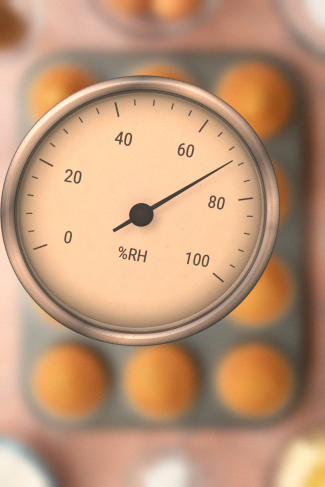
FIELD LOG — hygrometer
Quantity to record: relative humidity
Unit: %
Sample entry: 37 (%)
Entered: 70 (%)
